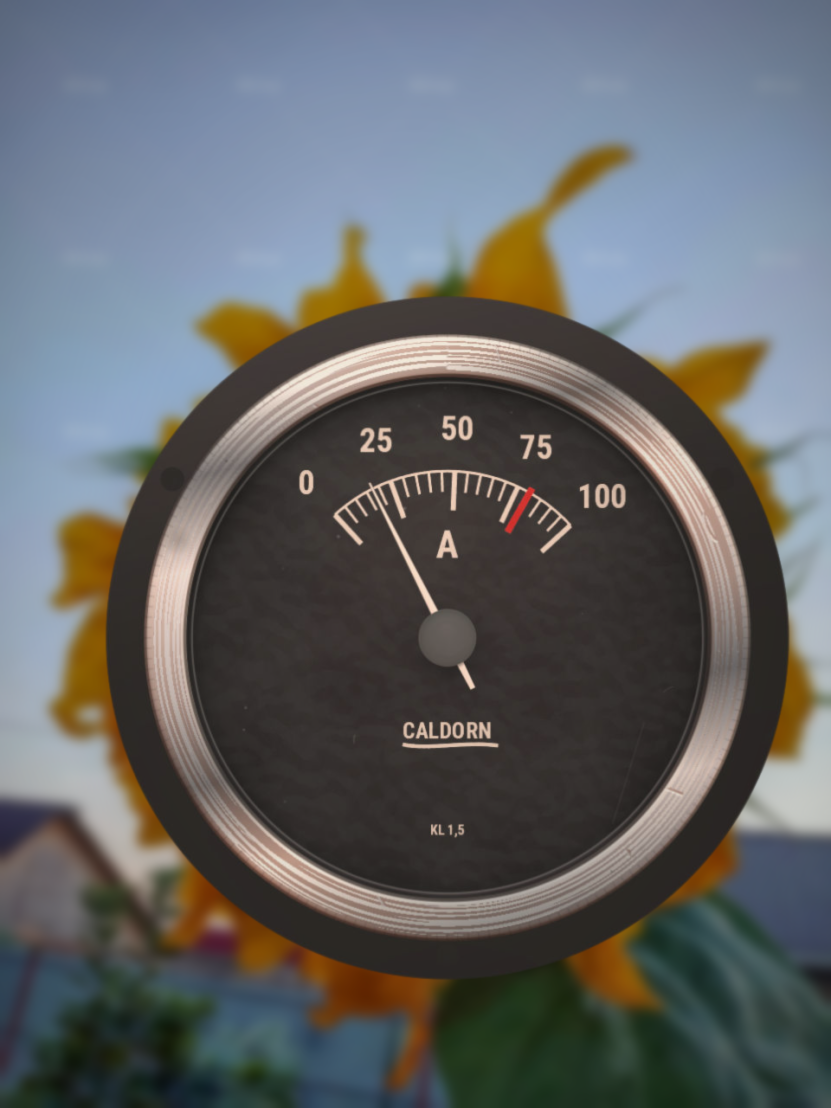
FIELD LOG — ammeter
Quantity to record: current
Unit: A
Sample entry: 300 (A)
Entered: 17.5 (A)
